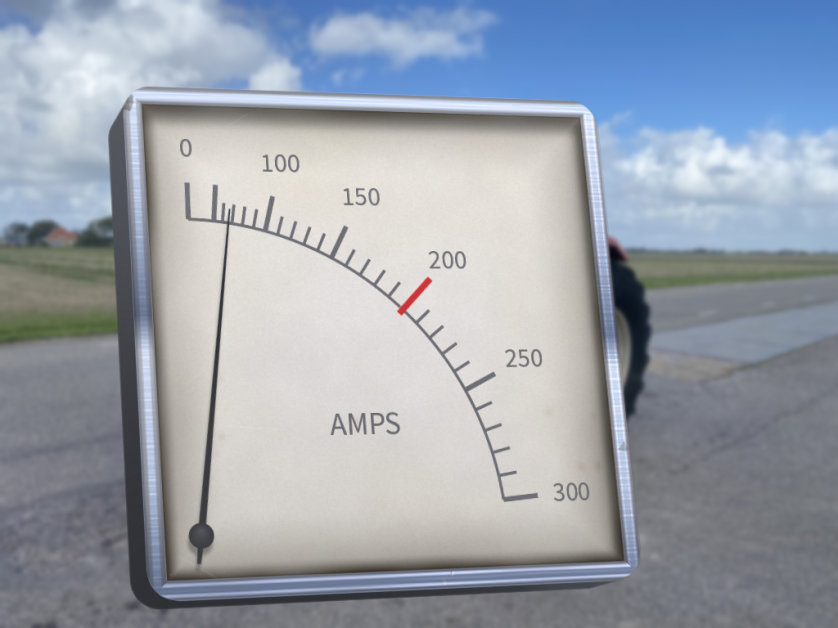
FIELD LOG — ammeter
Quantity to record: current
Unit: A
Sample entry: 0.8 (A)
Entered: 65 (A)
